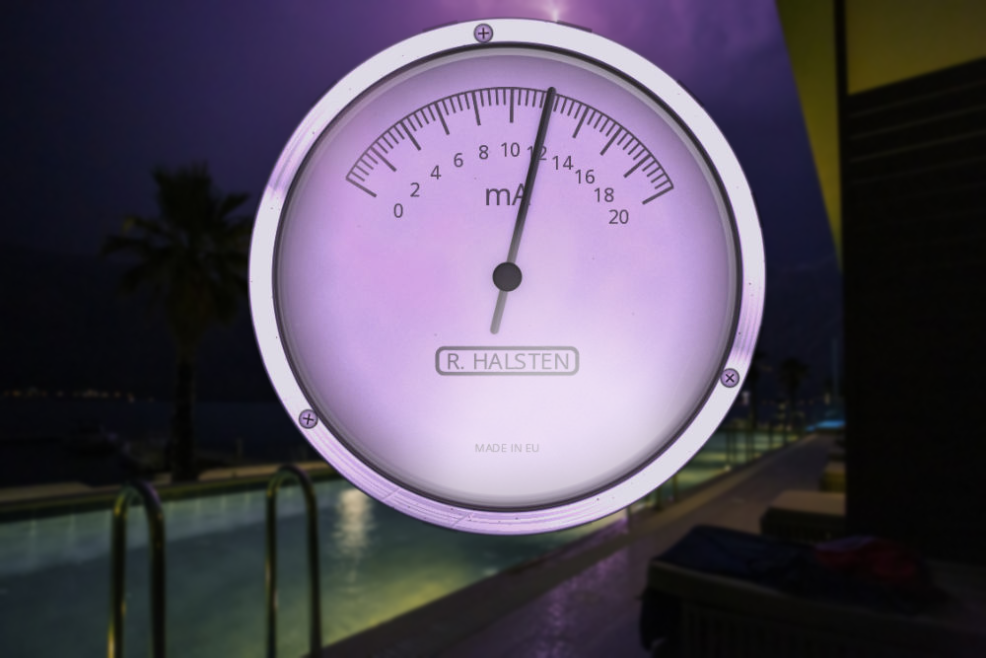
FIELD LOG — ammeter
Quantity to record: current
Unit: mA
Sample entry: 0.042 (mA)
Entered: 12 (mA)
